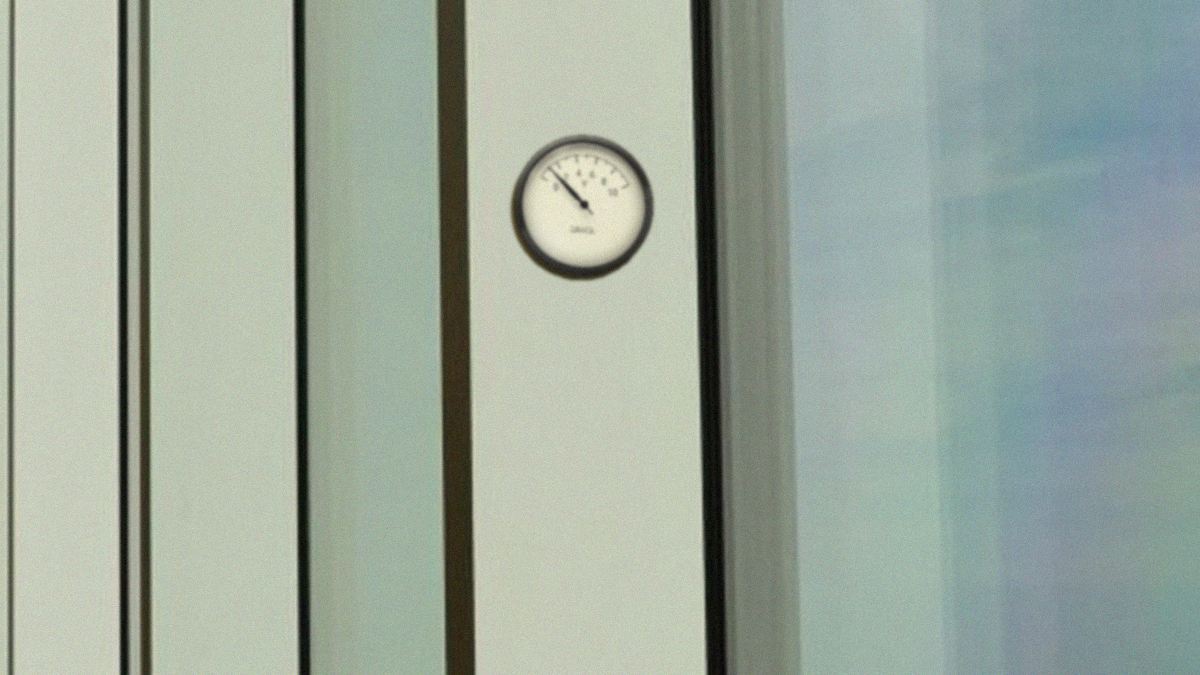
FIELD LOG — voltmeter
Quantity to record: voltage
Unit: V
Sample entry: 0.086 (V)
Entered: 1 (V)
